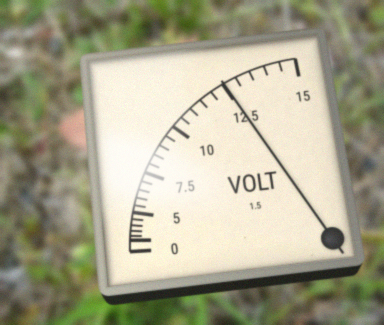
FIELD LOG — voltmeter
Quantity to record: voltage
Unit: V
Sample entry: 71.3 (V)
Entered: 12.5 (V)
